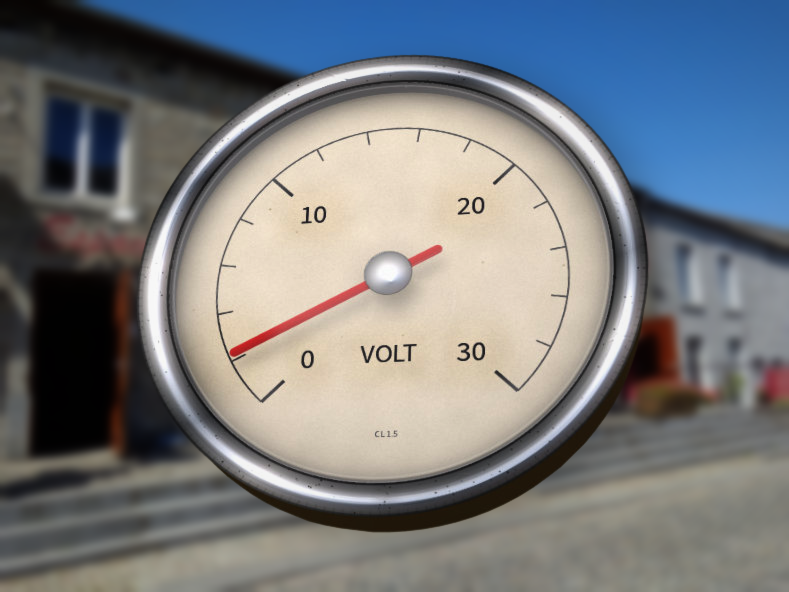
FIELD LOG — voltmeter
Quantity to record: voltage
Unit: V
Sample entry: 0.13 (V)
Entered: 2 (V)
